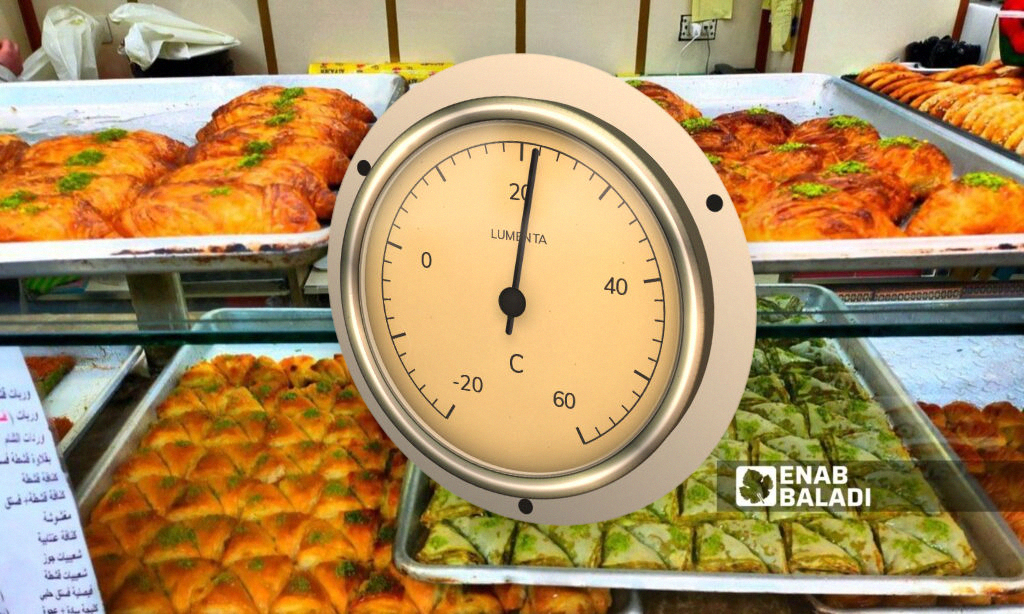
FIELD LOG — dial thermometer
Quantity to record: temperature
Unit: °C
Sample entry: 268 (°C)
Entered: 22 (°C)
